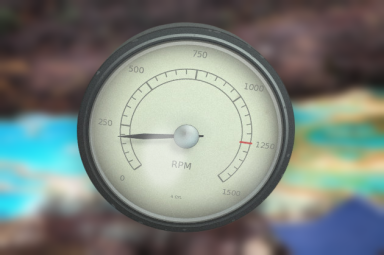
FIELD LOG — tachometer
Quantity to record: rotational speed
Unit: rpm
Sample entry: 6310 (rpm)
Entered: 200 (rpm)
